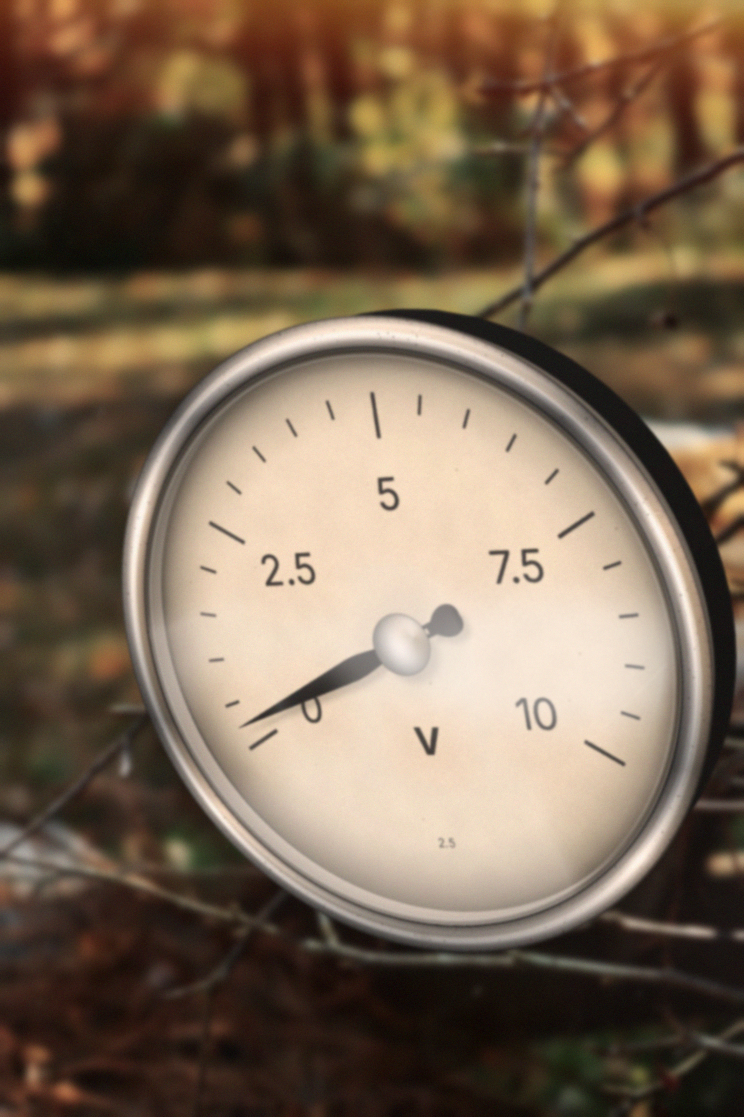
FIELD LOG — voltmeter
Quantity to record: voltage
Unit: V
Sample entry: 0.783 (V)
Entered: 0.25 (V)
